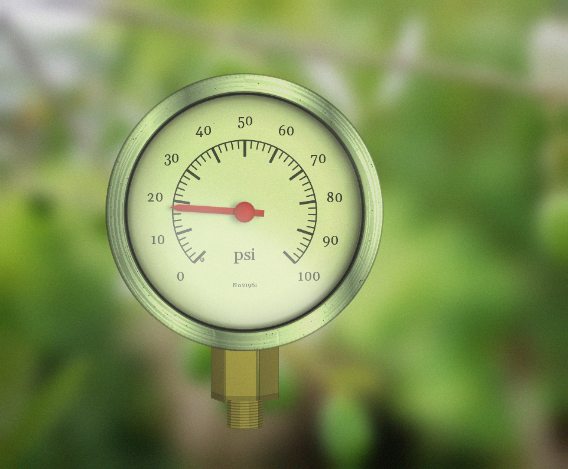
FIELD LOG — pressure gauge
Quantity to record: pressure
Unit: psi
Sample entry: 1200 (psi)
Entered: 18 (psi)
